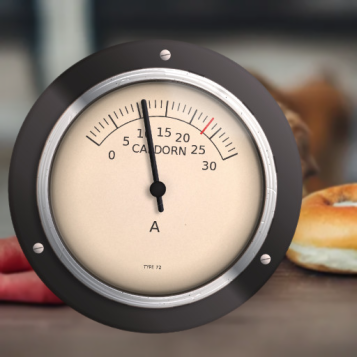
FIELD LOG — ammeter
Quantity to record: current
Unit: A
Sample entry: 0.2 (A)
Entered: 11 (A)
